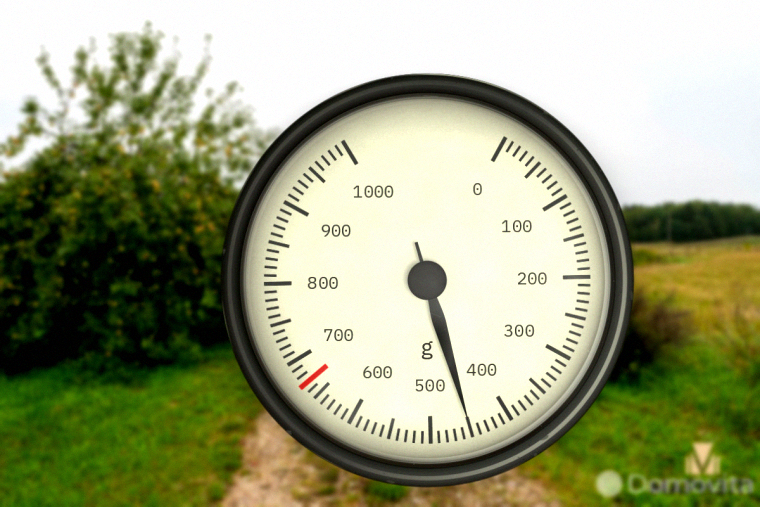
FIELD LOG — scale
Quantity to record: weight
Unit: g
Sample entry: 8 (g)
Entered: 450 (g)
